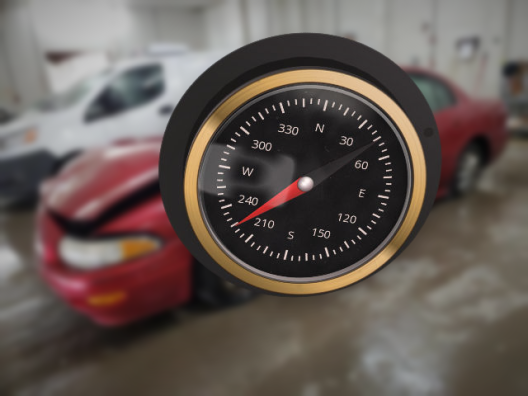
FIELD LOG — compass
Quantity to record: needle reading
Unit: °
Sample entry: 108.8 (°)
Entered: 225 (°)
